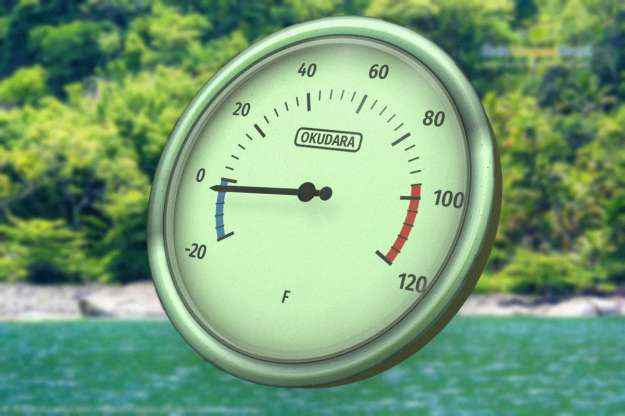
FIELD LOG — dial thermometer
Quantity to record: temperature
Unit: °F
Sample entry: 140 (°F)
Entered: -4 (°F)
